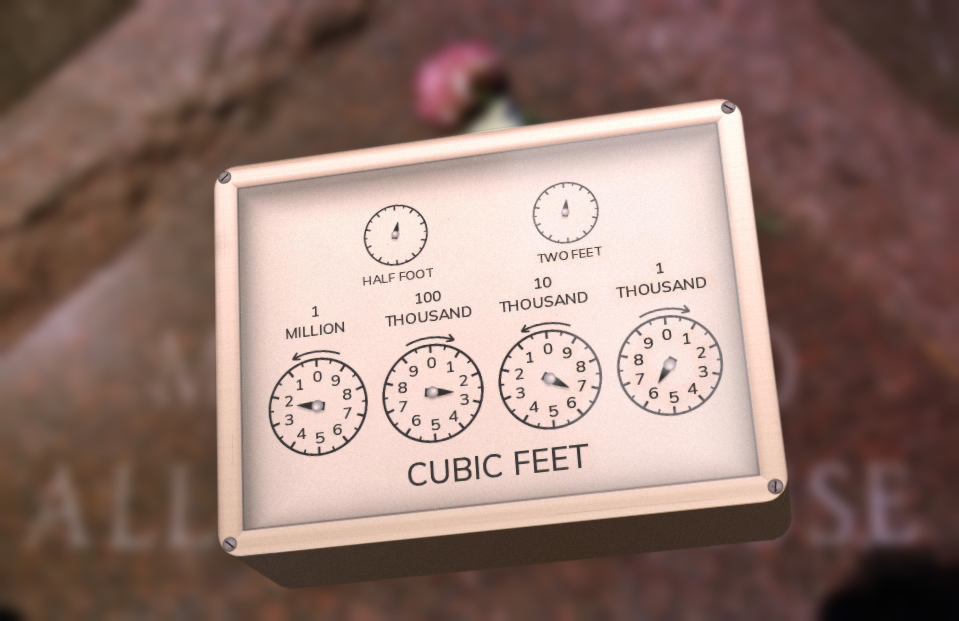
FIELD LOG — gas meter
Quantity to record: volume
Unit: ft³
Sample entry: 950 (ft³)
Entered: 226600 (ft³)
